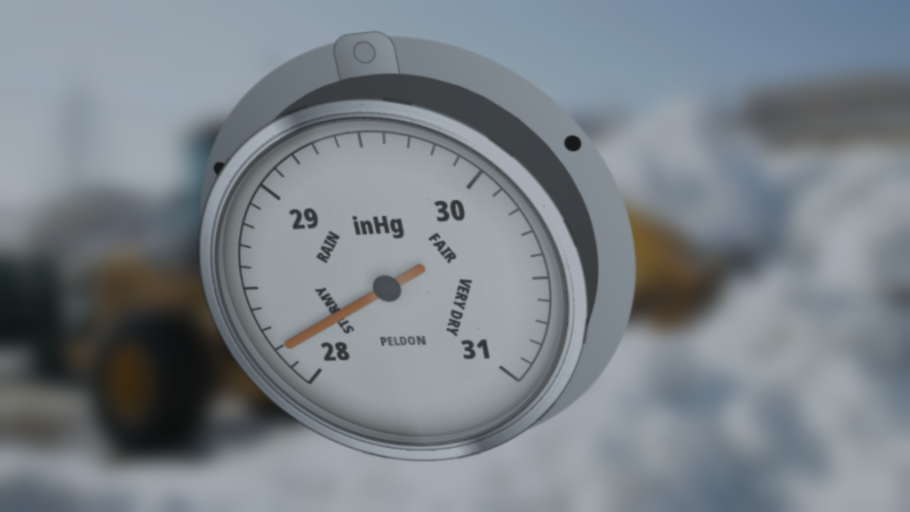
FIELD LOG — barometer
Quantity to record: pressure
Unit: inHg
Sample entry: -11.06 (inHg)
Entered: 28.2 (inHg)
